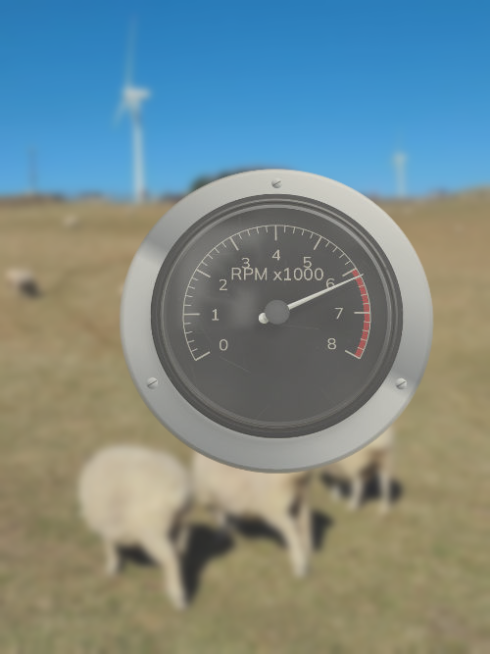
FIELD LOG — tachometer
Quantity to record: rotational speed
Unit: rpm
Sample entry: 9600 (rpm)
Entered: 6200 (rpm)
